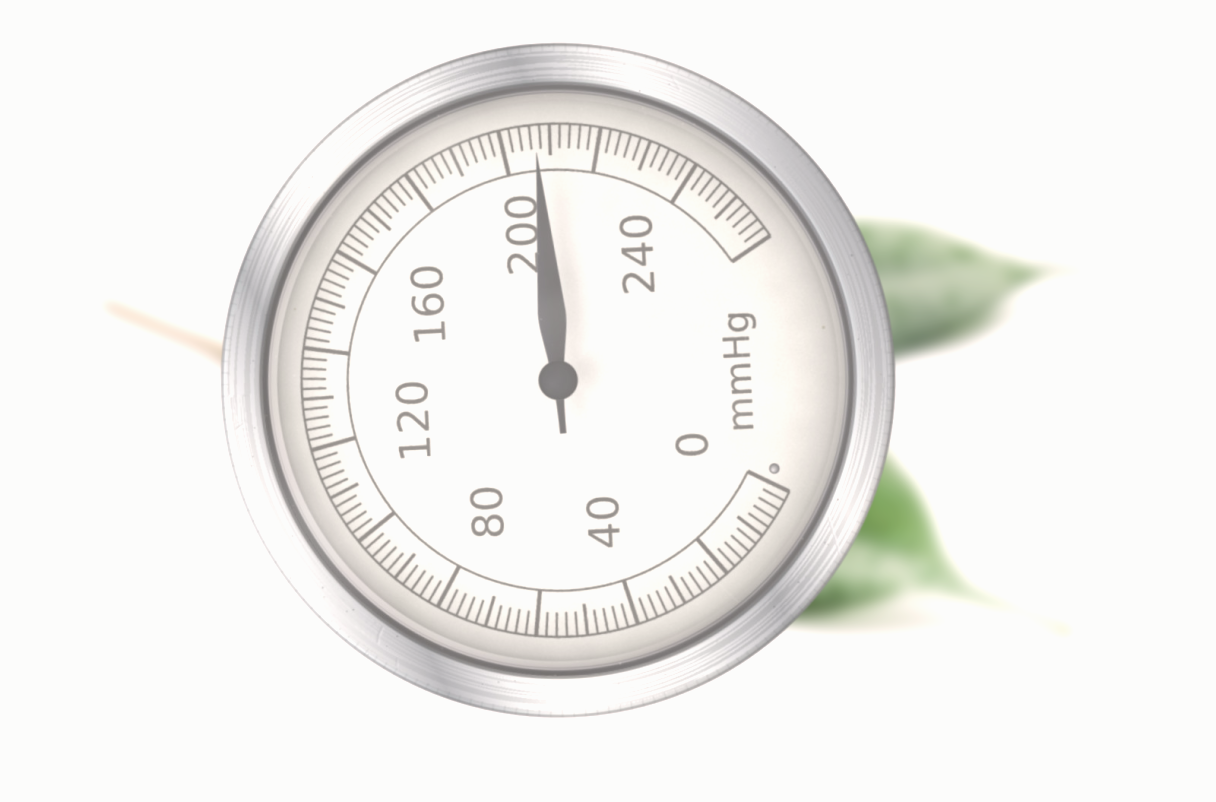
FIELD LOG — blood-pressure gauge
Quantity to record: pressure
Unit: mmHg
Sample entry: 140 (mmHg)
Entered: 207 (mmHg)
